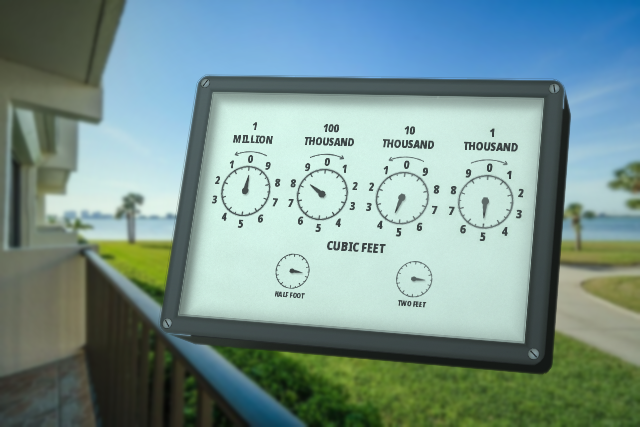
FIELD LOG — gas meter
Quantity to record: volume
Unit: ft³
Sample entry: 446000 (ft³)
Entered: 984500 (ft³)
